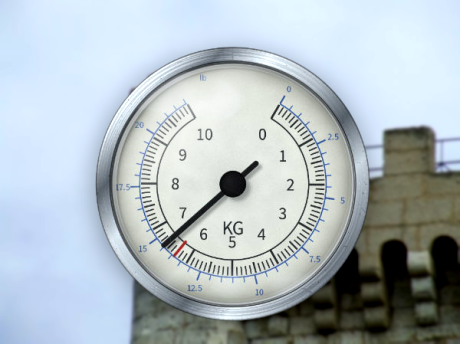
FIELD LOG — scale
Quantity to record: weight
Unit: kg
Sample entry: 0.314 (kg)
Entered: 6.6 (kg)
